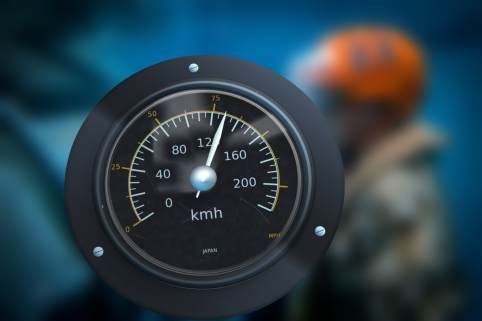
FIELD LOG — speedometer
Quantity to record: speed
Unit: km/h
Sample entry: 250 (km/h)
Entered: 130 (km/h)
